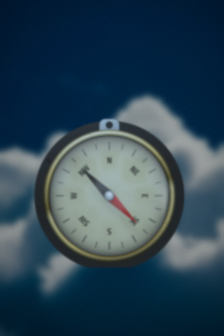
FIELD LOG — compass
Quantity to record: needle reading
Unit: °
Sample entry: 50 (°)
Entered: 135 (°)
